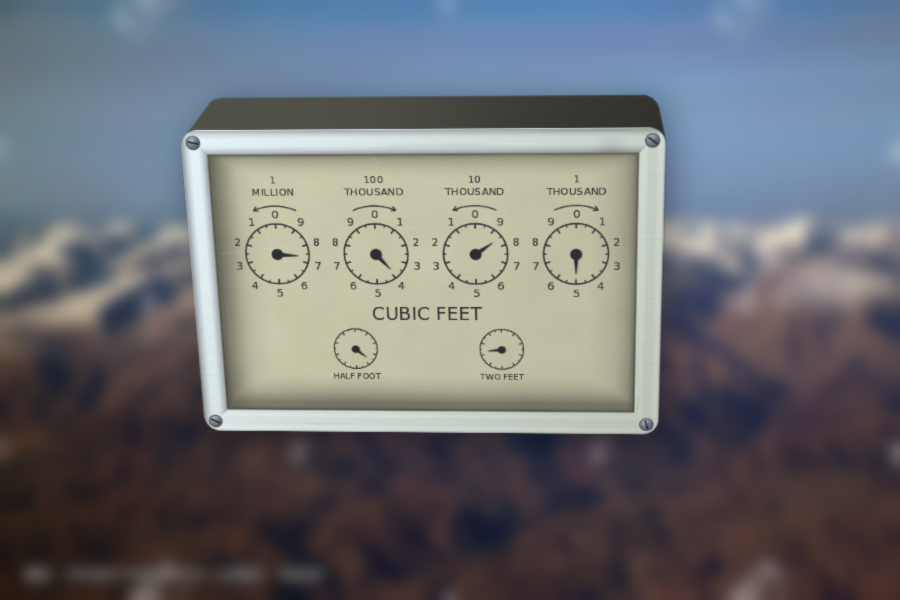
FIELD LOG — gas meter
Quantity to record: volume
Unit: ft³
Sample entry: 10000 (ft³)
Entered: 738500 (ft³)
